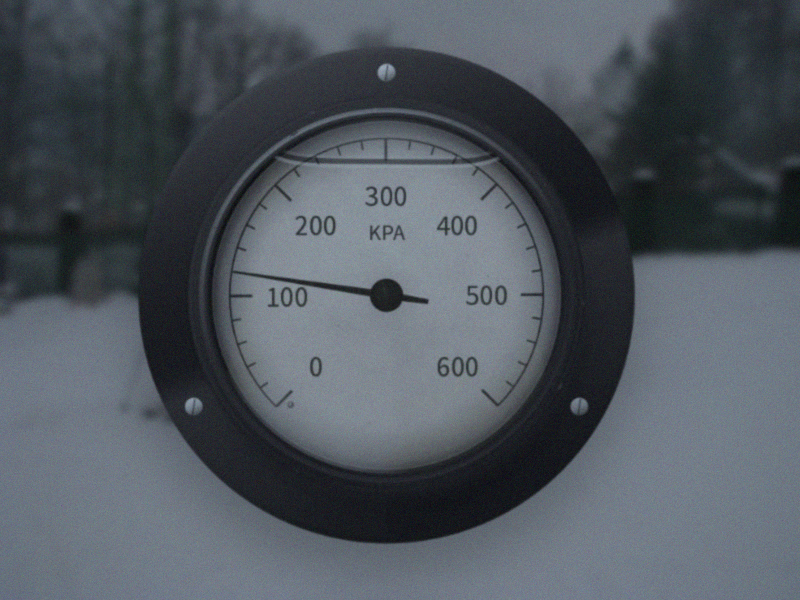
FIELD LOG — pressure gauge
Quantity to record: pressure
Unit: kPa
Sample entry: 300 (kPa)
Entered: 120 (kPa)
